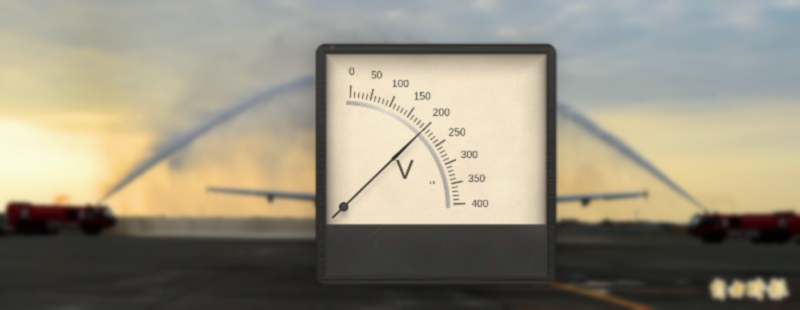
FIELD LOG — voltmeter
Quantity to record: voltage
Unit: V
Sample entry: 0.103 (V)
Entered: 200 (V)
